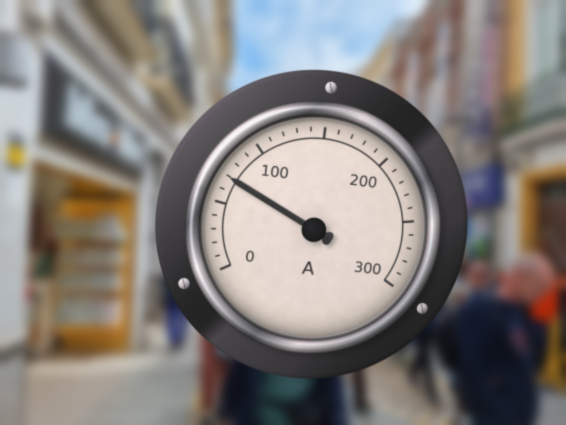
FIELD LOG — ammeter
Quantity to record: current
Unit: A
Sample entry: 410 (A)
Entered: 70 (A)
